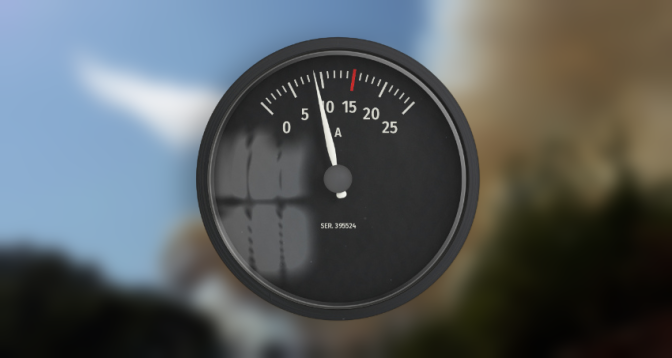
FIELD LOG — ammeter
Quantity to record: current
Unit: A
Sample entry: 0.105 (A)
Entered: 9 (A)
